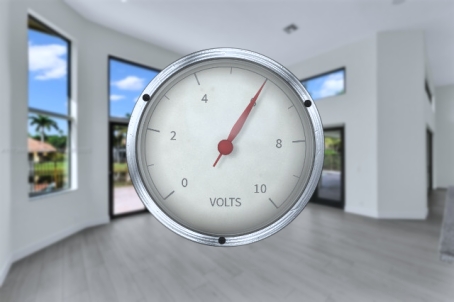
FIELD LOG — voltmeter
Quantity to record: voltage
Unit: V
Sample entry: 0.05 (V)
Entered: 6 (V)
